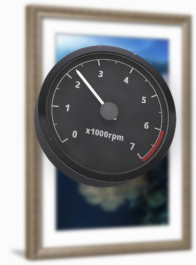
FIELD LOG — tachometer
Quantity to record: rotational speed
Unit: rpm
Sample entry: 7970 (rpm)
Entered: 2250 (rpm)
